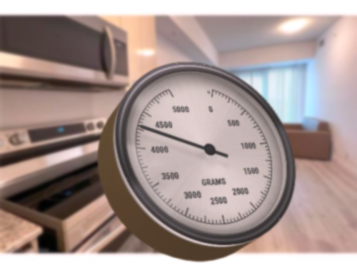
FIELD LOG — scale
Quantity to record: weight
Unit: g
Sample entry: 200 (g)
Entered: 4250 (g)
